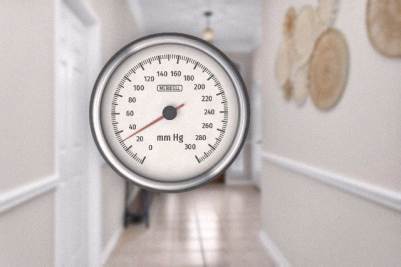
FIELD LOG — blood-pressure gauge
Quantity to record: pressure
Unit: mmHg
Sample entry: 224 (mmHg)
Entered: 30 (mmHg)
